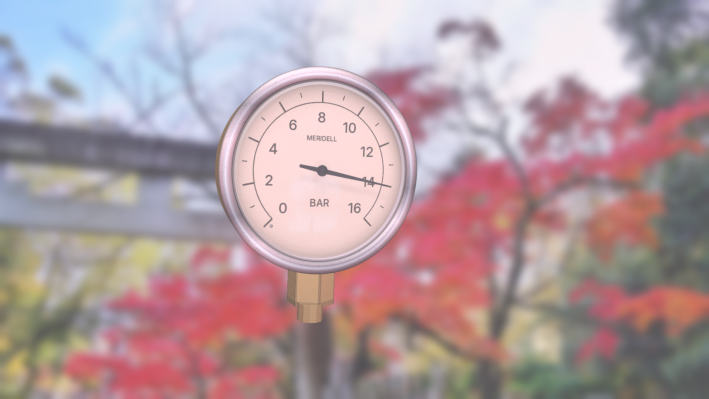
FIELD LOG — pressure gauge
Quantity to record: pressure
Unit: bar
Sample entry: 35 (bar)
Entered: 14 (bar)
